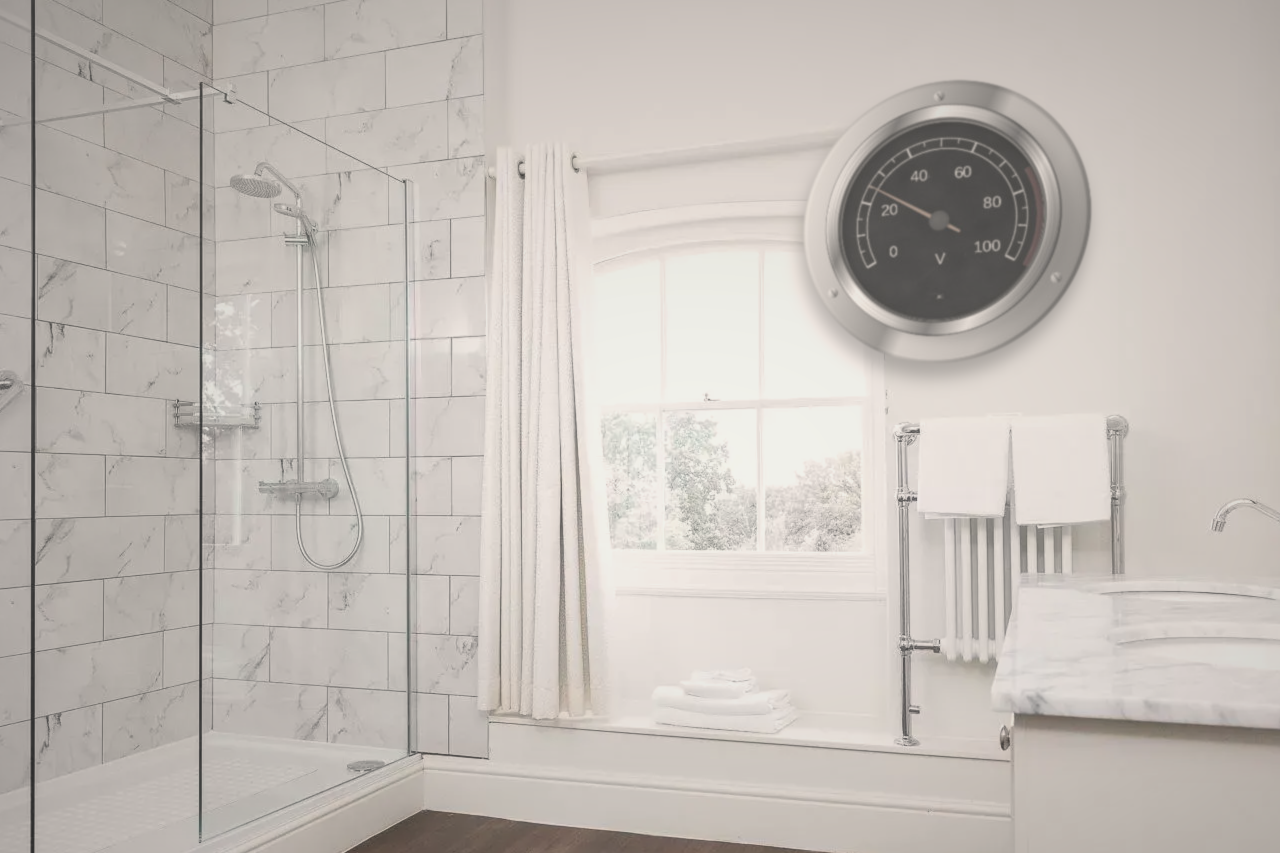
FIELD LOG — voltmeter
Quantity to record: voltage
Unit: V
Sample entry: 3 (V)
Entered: 25 (V)
